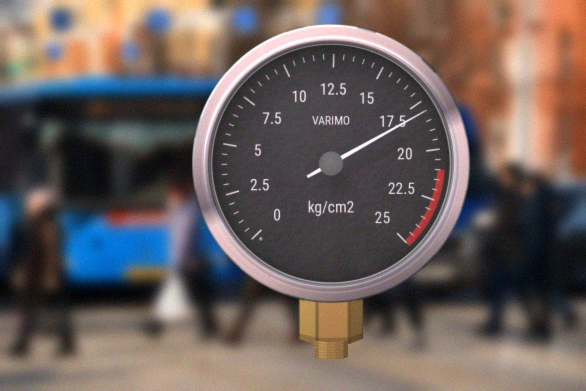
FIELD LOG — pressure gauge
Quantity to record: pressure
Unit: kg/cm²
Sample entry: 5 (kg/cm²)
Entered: 18 (kg/cm²)
